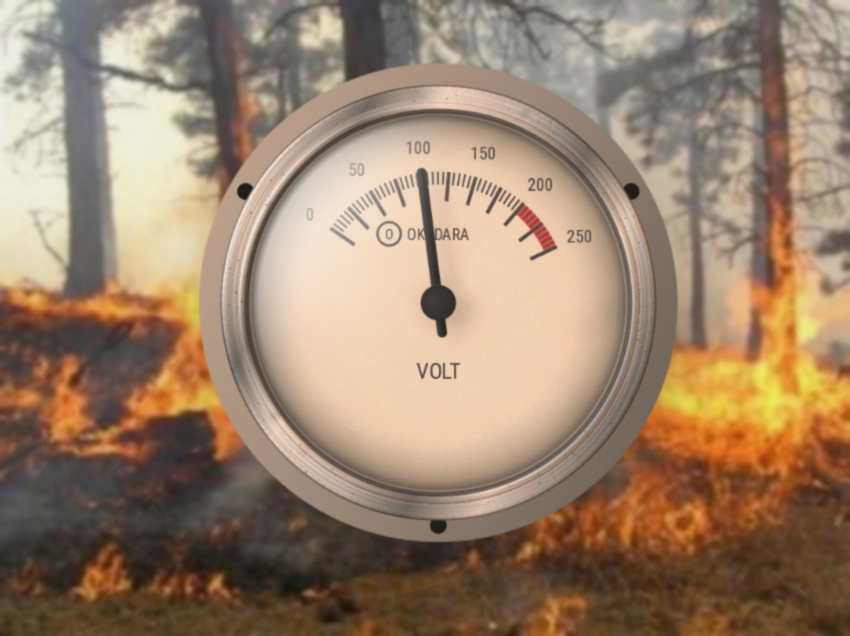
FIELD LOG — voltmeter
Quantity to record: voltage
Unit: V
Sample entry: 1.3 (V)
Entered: 100 (V)
